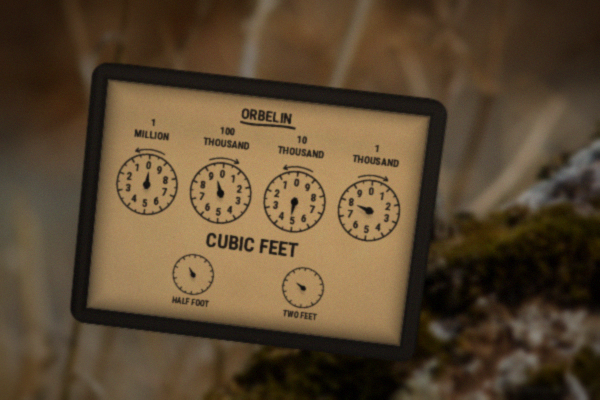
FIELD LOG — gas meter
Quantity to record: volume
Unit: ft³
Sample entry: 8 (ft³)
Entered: 994800 (ft³)
